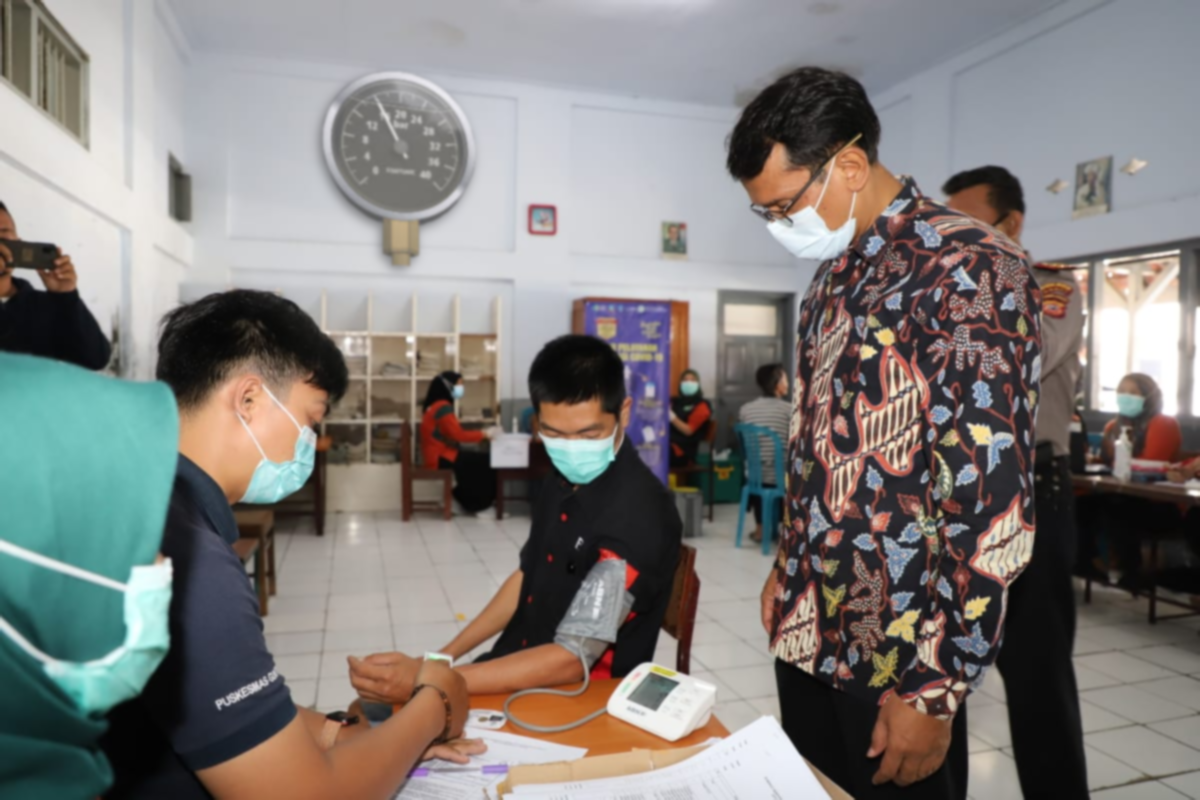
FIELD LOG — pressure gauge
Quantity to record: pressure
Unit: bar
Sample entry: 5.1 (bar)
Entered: 16 (bar)
